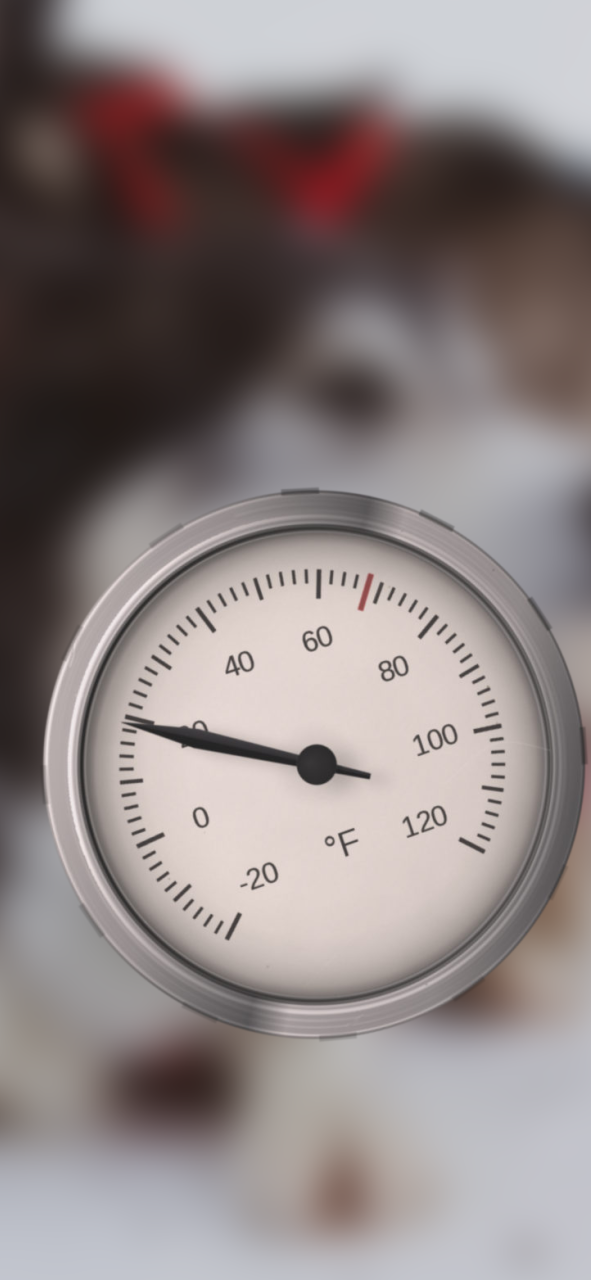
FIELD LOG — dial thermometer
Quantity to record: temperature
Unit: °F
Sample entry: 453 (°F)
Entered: 19 (°F)
